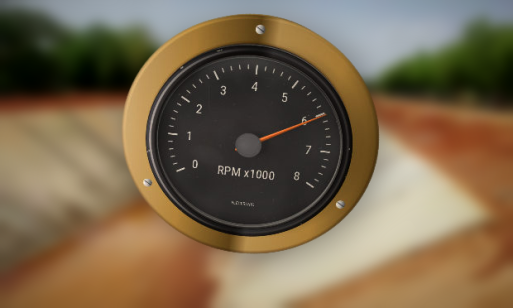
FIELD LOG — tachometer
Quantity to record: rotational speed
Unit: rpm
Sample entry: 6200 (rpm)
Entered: 6000 (rpm)
